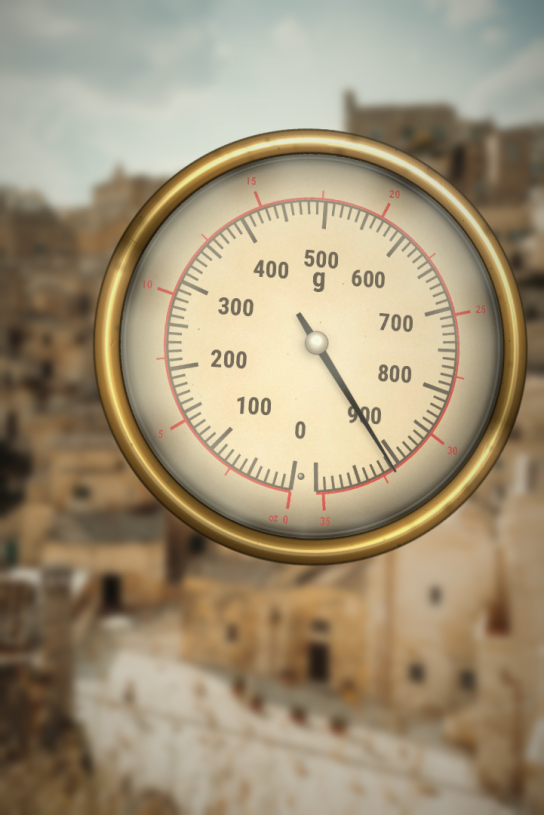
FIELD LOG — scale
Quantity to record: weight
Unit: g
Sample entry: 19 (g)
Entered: 910 (g)
